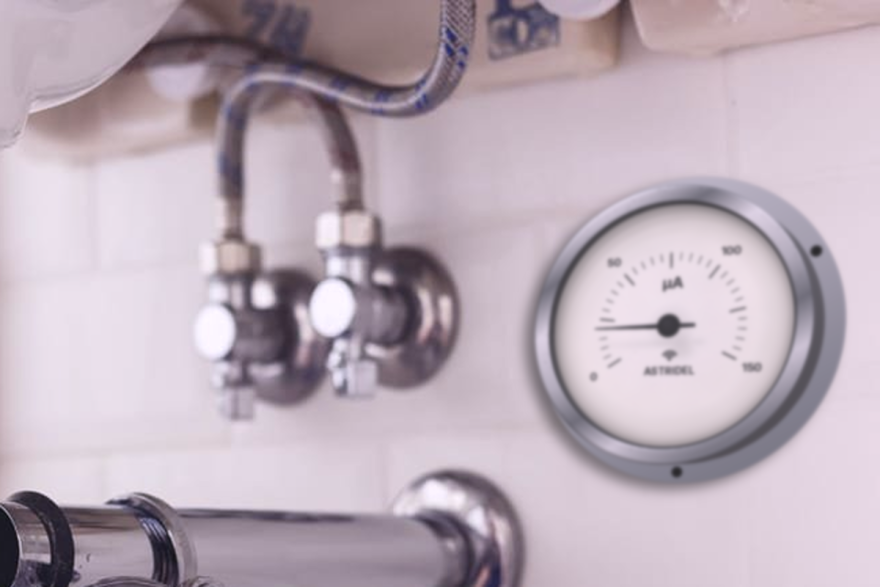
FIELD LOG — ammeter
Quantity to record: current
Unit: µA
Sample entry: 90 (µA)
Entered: 20 (µA)
